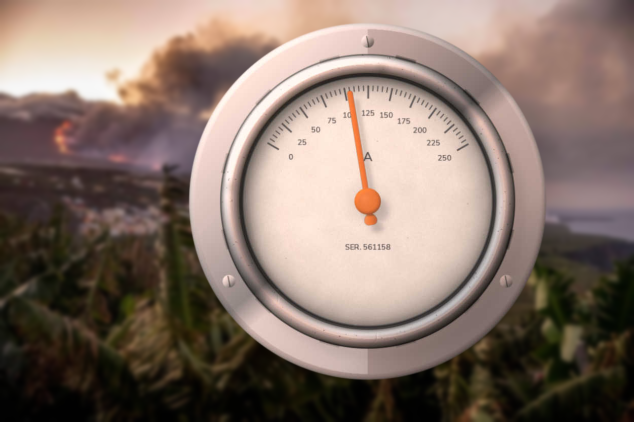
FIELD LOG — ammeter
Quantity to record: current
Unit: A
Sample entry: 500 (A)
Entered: 105 (A)
